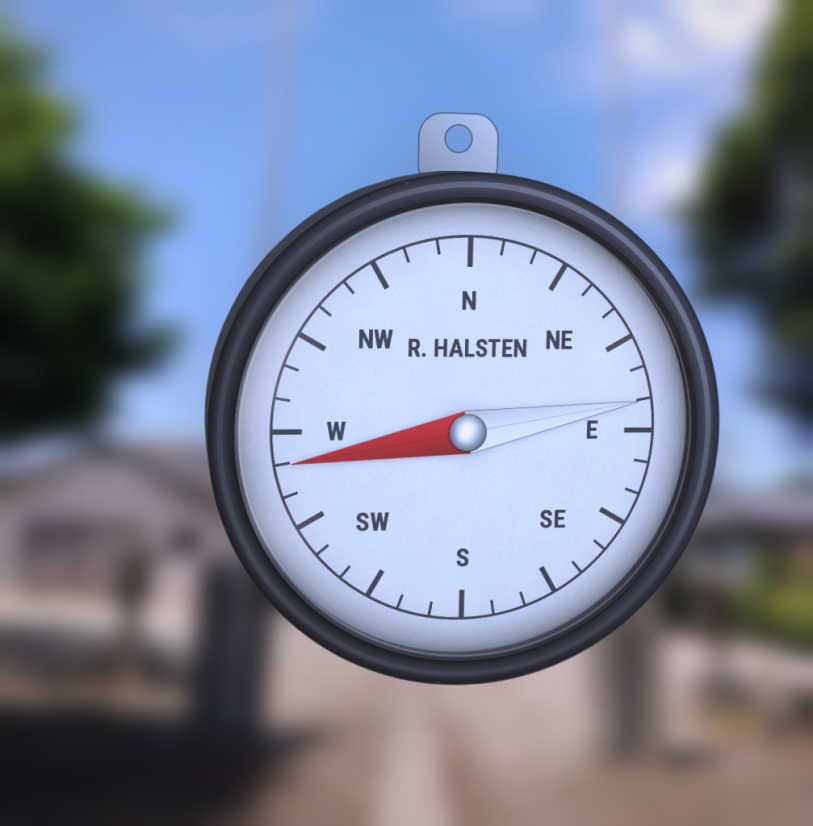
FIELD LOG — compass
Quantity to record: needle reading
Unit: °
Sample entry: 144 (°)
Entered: 260 (°)
